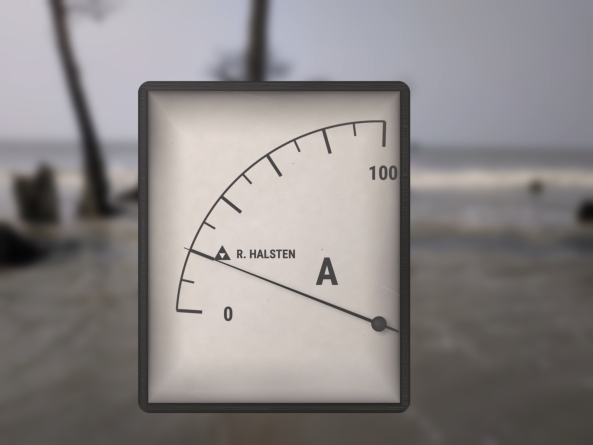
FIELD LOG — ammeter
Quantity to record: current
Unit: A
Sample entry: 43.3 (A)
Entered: 20 (A)
